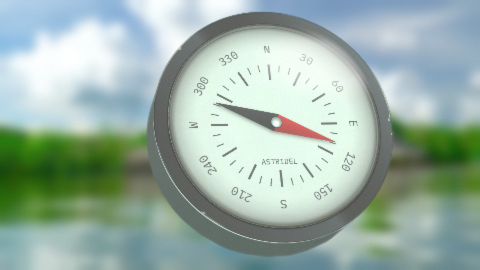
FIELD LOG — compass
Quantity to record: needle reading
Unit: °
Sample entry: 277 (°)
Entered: 110 (°)
